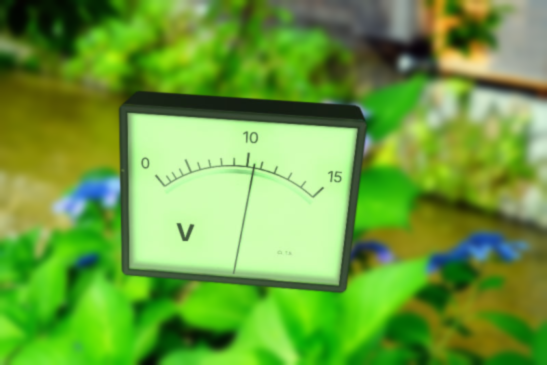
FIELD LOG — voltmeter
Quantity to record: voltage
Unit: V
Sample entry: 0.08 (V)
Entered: 10.5 (V)
